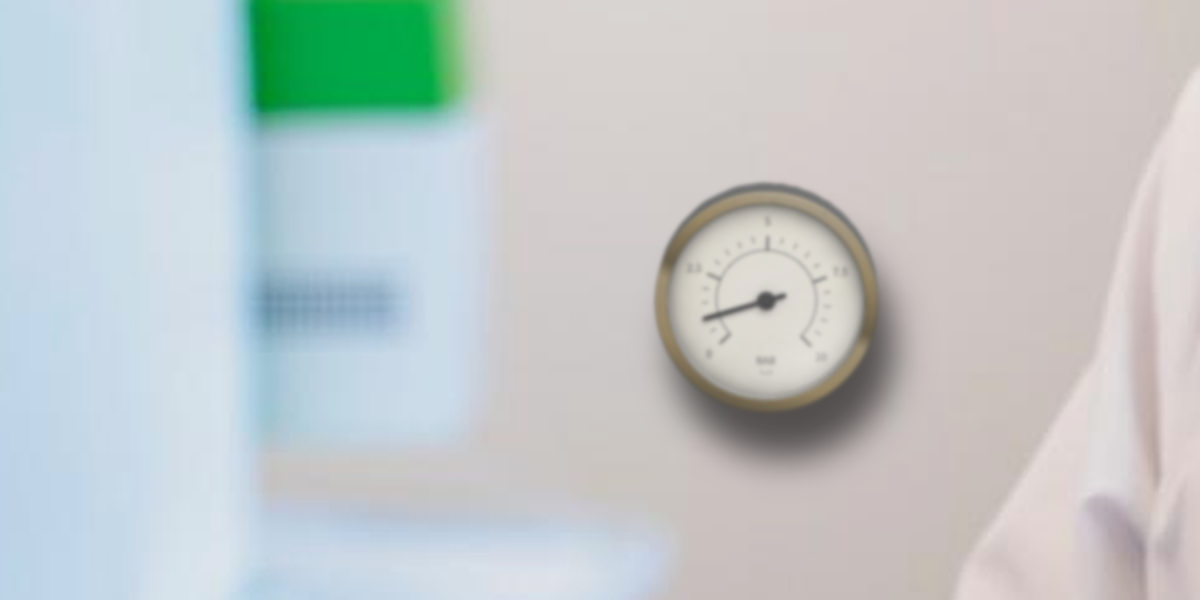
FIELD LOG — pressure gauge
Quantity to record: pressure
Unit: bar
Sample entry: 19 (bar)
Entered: 1 (bar)
